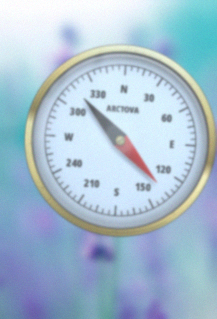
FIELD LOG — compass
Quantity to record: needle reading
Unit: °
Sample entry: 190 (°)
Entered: 135 (°)
